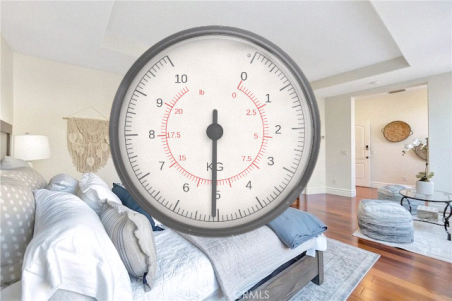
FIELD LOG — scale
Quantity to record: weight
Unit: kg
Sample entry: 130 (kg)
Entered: 5.1 (kg)
